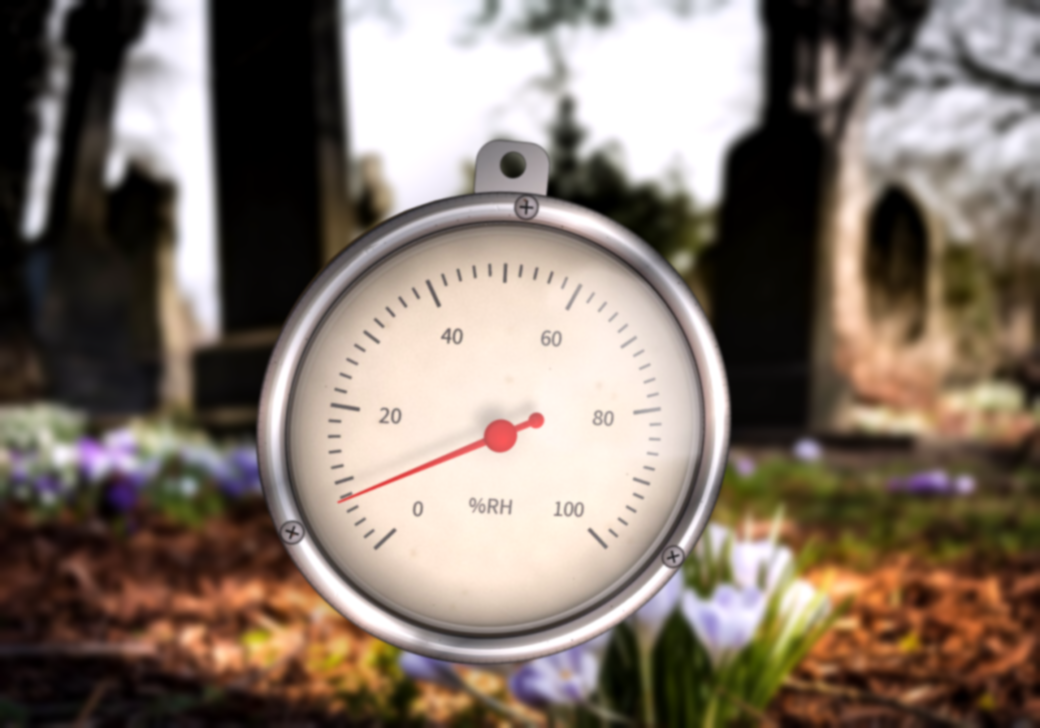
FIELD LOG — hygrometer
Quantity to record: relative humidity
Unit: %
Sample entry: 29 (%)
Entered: 8 (%)
